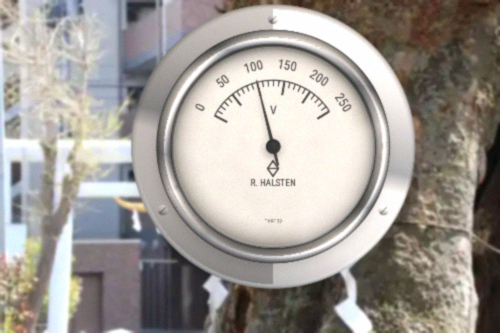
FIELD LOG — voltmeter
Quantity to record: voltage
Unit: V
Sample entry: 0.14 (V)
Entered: 100 (V)
